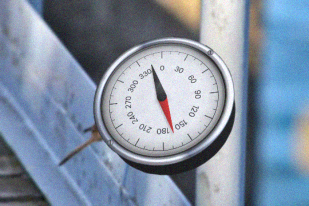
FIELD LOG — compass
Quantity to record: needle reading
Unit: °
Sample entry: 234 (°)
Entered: 165 (°)
